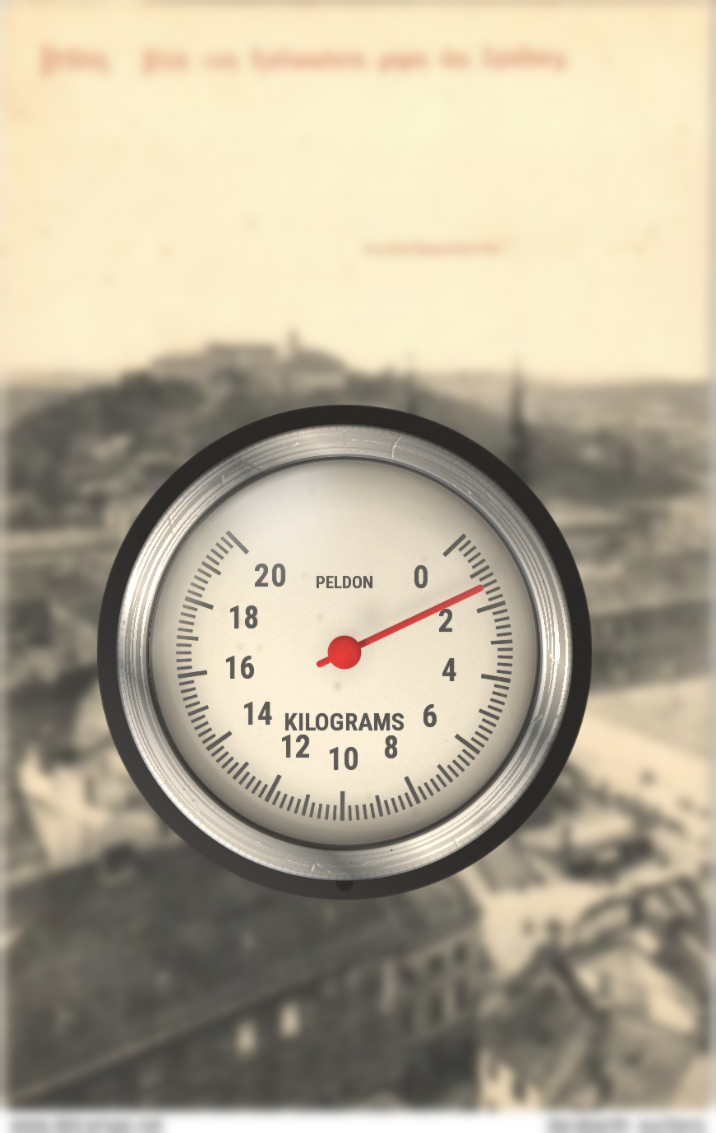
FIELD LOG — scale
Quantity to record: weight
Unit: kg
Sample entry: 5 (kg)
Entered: 1.4 (kg)
